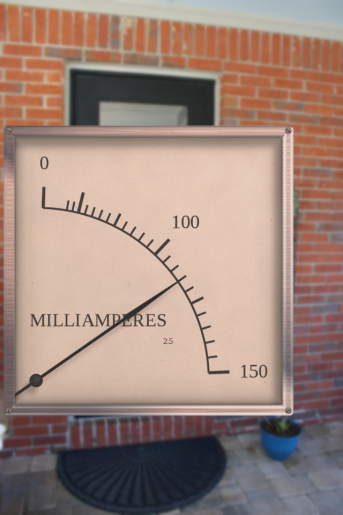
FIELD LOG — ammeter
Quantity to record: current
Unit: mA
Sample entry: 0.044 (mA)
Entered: 115 (mA)
